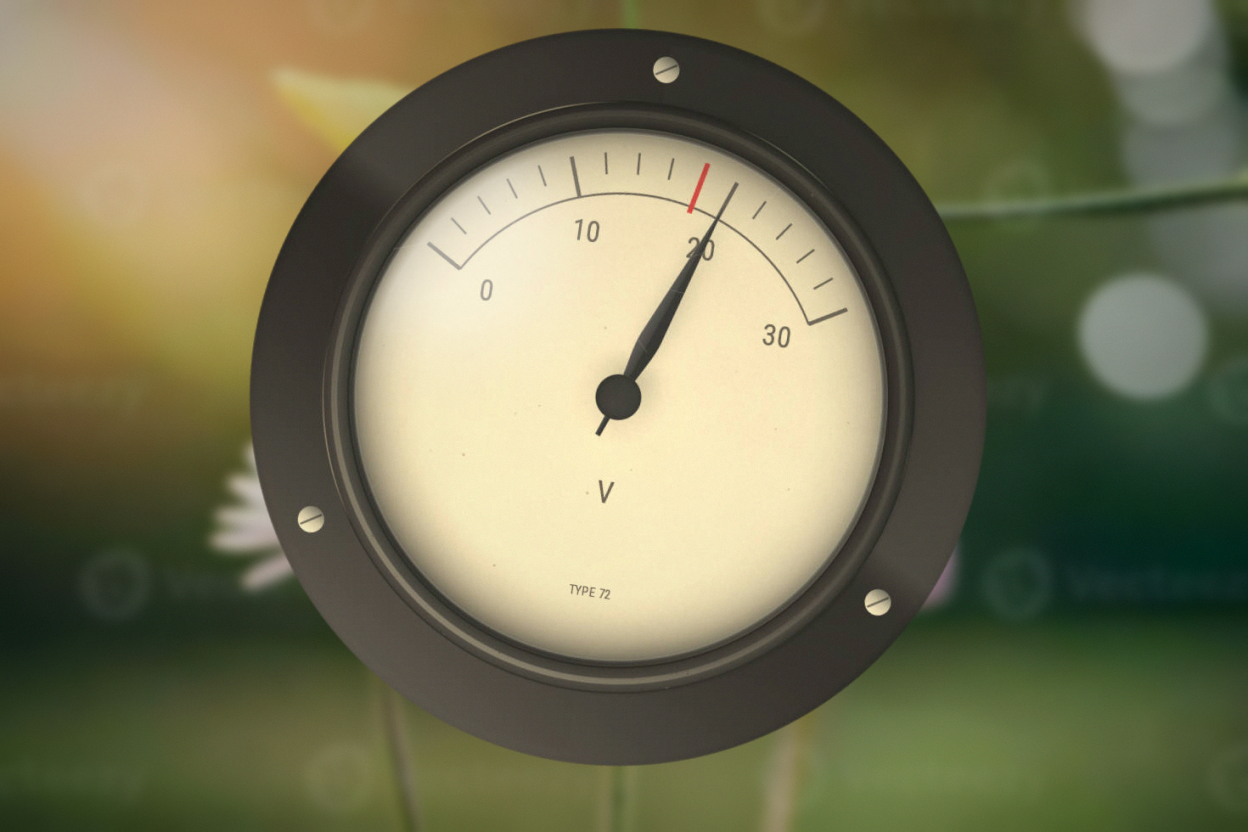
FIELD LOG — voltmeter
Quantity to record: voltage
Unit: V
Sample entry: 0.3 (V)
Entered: 20 (V)
